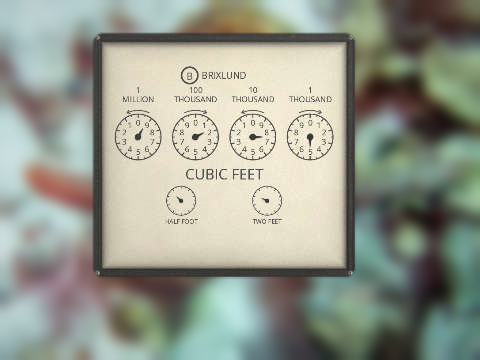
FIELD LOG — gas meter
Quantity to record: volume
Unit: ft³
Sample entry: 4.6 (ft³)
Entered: 917500 (ft³)
